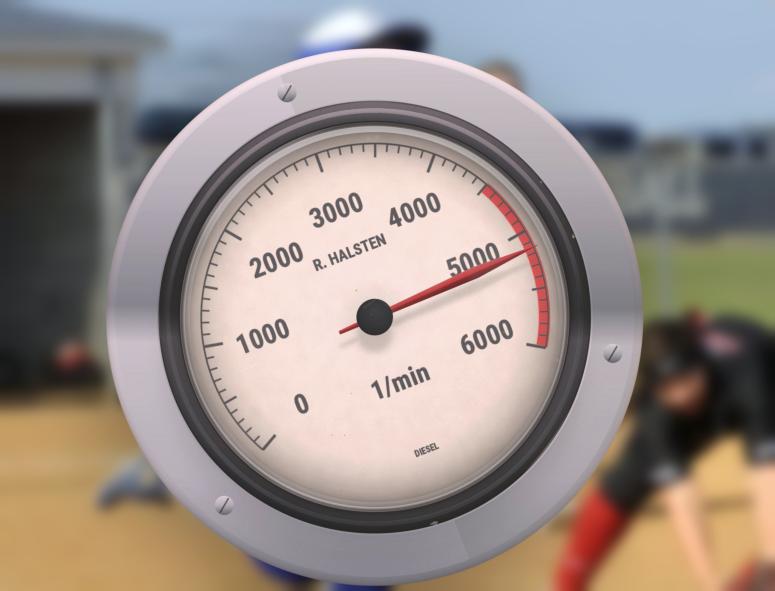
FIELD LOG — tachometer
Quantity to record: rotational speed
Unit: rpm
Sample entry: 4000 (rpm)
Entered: 5150 (rpm)
